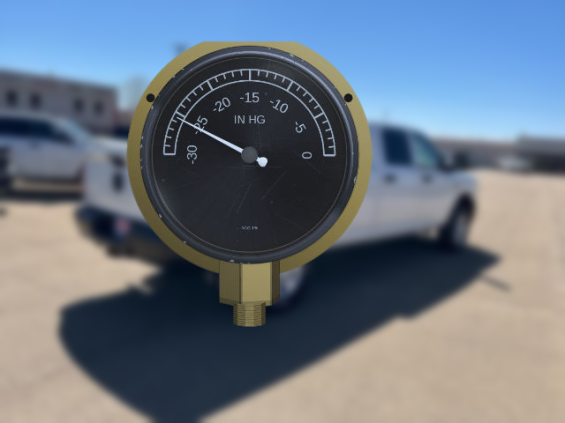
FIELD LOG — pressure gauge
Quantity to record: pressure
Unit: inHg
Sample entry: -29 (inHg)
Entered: -25.5 (inHg)
